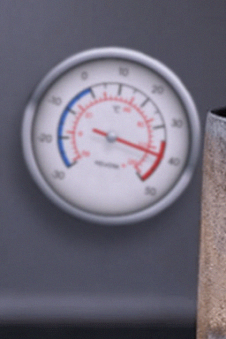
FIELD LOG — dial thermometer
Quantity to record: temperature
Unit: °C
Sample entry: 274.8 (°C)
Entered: 40 (°C)
